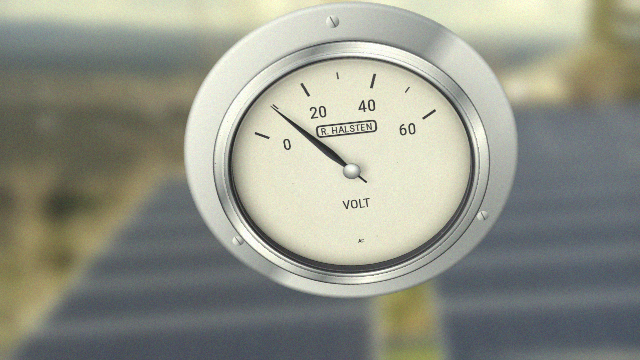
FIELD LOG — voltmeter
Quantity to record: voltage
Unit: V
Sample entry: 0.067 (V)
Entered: 10 (V)
